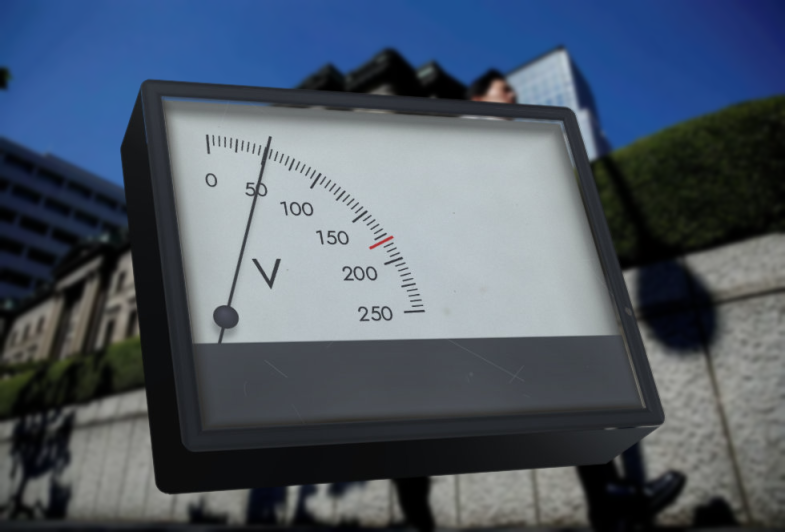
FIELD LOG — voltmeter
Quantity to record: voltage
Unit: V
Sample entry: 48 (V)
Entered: 50 (V)
